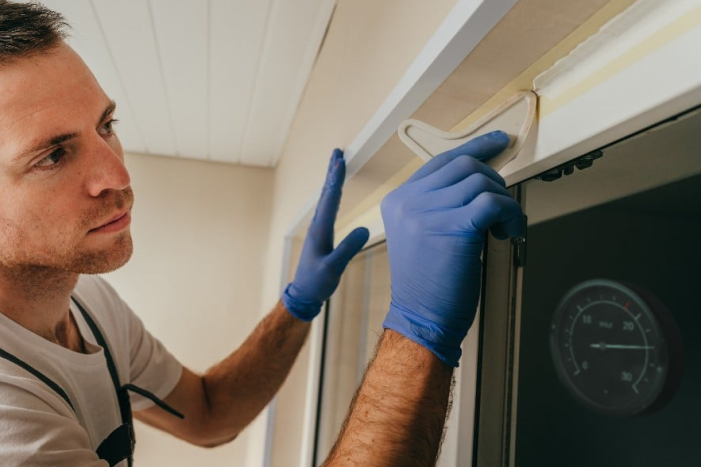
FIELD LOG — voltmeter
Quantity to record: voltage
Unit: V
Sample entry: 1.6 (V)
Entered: 24 (V)
